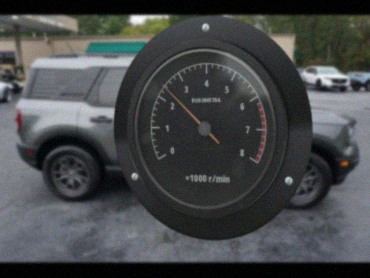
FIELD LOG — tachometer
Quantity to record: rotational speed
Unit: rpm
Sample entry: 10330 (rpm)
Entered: 2400 (rpm)
